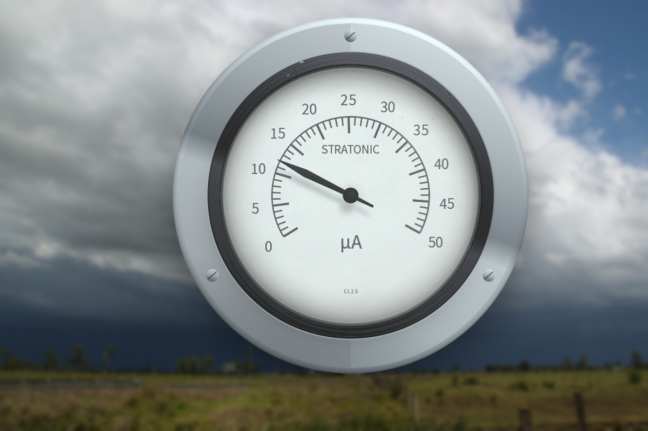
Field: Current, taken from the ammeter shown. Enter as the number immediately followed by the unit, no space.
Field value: 12µA
